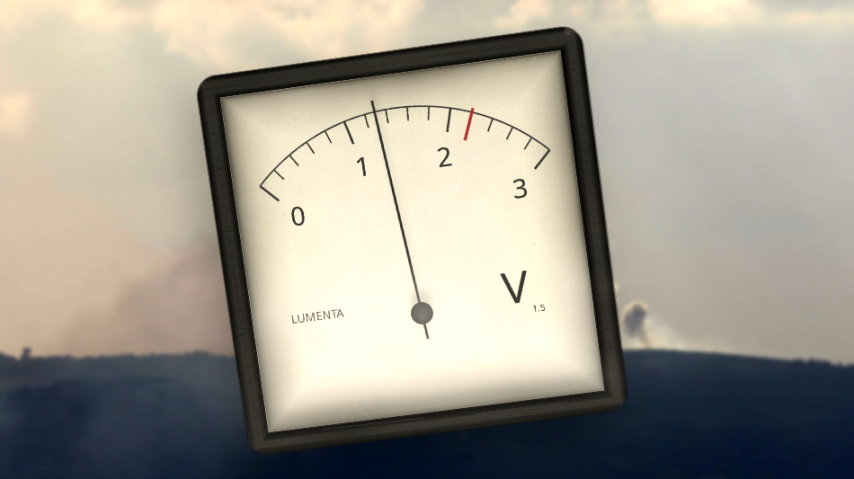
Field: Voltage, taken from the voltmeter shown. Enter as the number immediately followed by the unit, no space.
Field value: 1.3V
